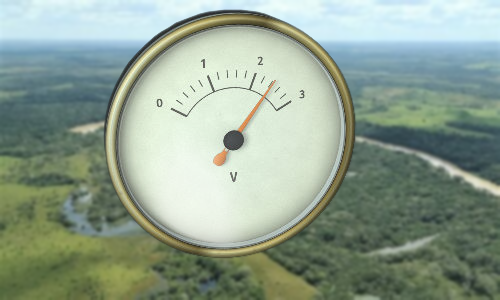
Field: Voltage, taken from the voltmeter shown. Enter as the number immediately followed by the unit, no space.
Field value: 2.4V
